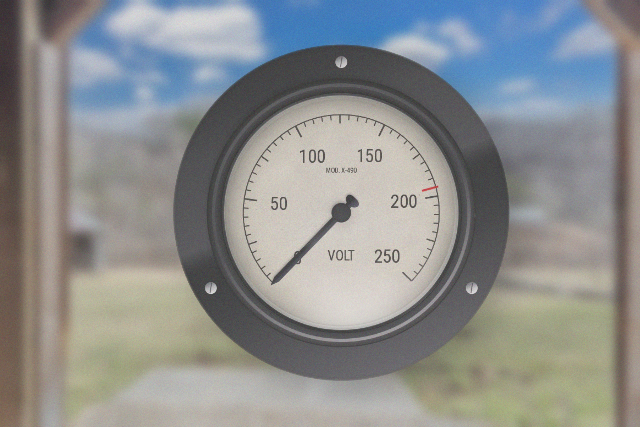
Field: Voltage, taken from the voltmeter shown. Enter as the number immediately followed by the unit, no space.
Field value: 0V
